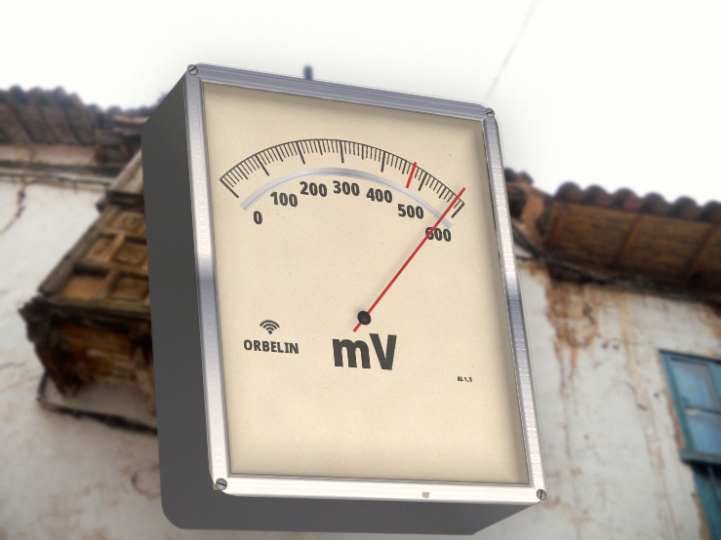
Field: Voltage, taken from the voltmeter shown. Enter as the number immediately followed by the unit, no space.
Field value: 580mV
